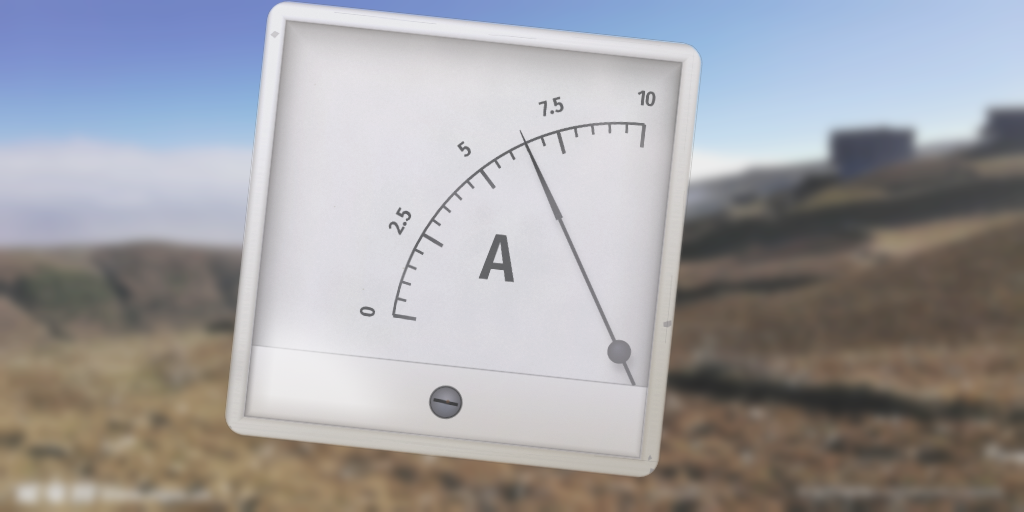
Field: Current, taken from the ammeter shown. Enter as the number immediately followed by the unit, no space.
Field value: 6.5A
